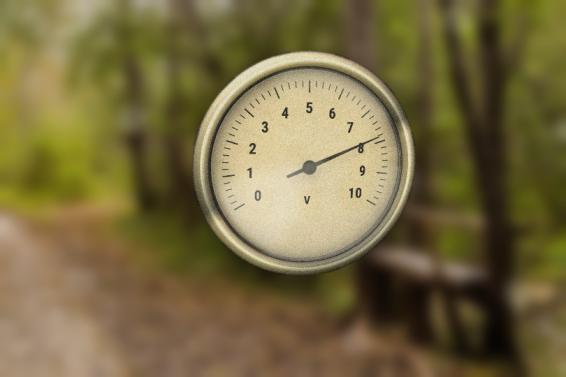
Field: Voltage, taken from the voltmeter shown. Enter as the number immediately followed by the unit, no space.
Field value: 7.8V
